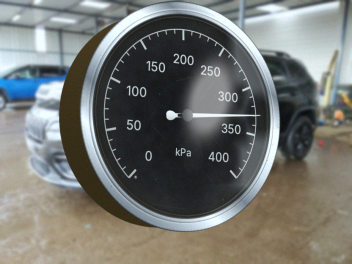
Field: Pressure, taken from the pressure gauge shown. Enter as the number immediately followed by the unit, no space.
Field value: 330kPa
